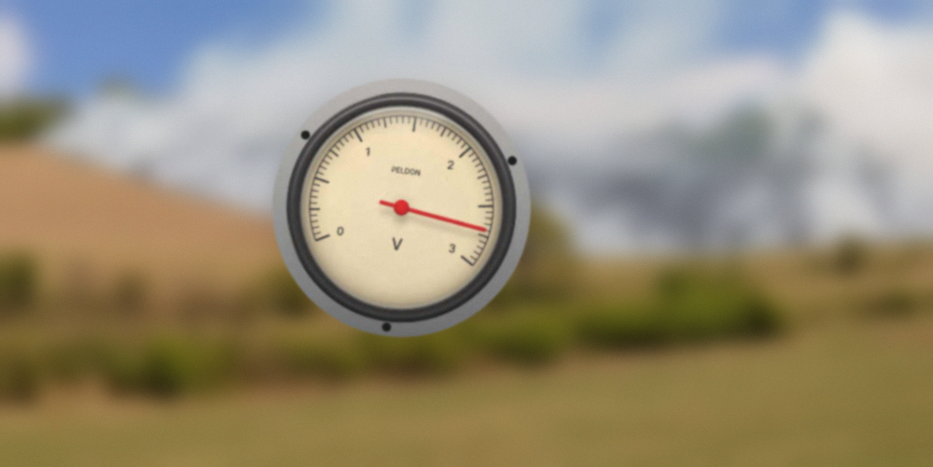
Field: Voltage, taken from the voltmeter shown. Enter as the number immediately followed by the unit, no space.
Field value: 2.7V
